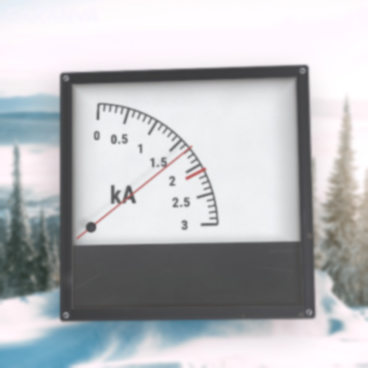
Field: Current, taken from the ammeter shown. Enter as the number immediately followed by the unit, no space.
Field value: 1.7kA
